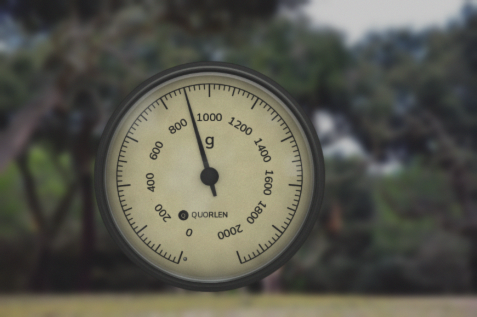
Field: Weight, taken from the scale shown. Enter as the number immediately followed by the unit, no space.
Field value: 900g
